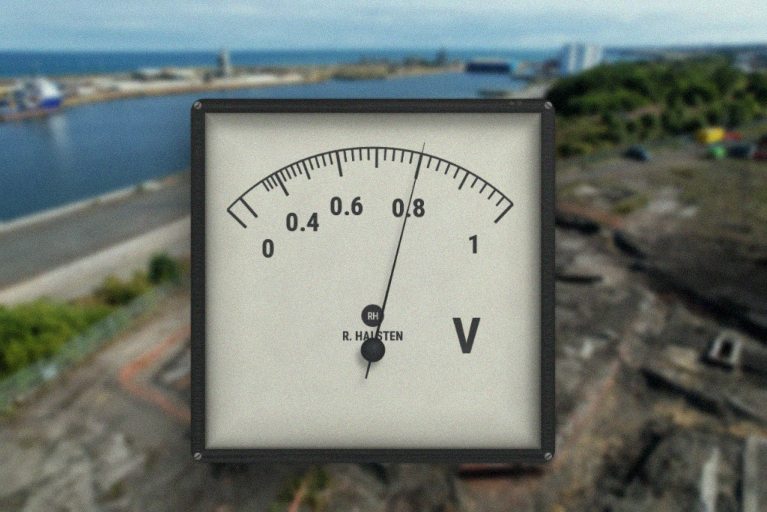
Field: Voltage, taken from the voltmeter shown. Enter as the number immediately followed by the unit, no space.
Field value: 0.8V
